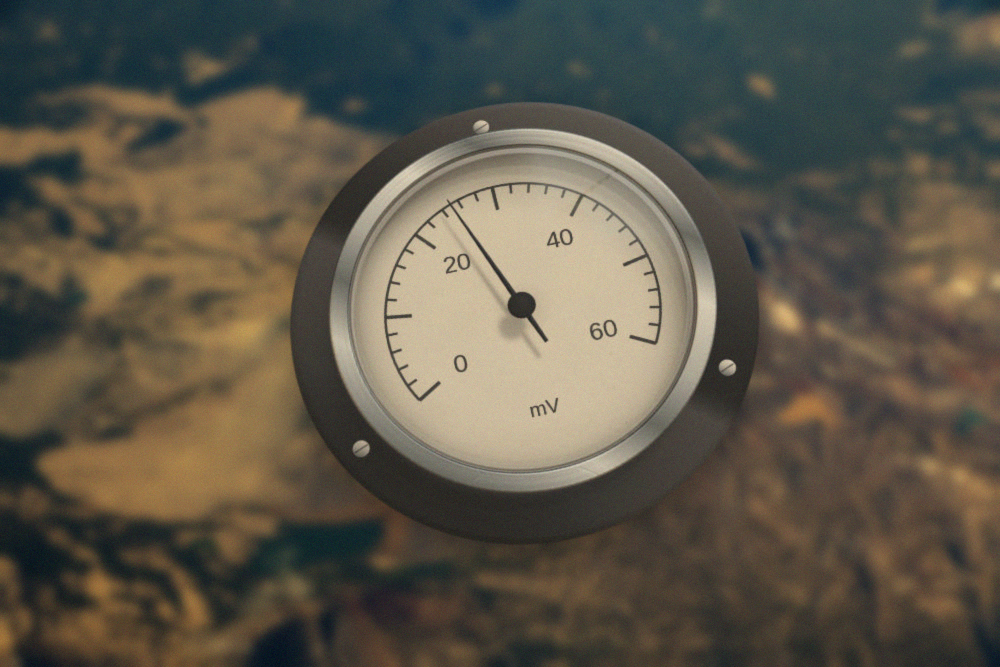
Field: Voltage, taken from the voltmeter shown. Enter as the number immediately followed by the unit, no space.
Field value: 25mV
